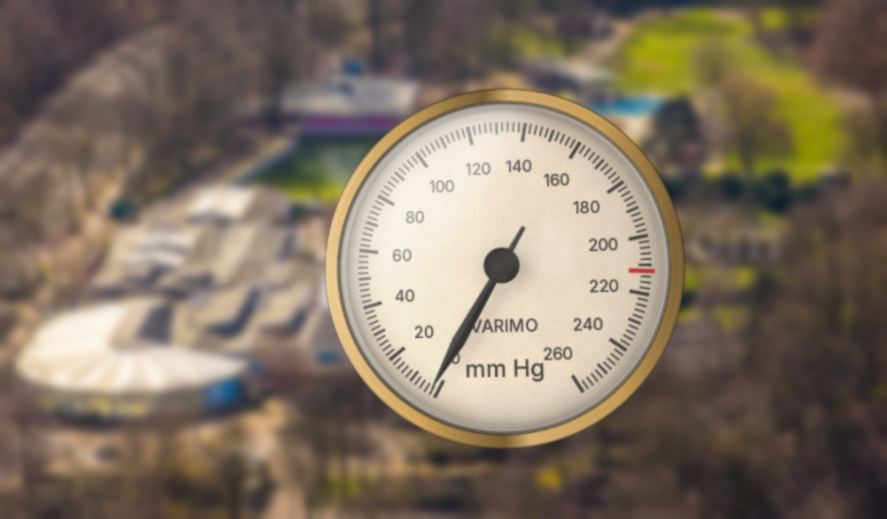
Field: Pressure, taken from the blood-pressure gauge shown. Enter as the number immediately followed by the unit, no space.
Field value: 2mmHg
